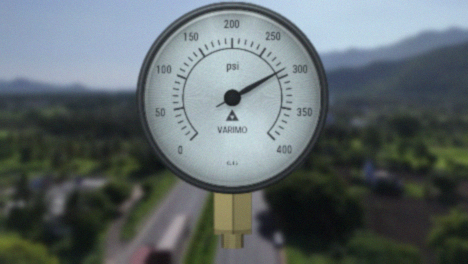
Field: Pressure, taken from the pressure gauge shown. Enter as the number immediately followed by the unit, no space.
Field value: 290psi
